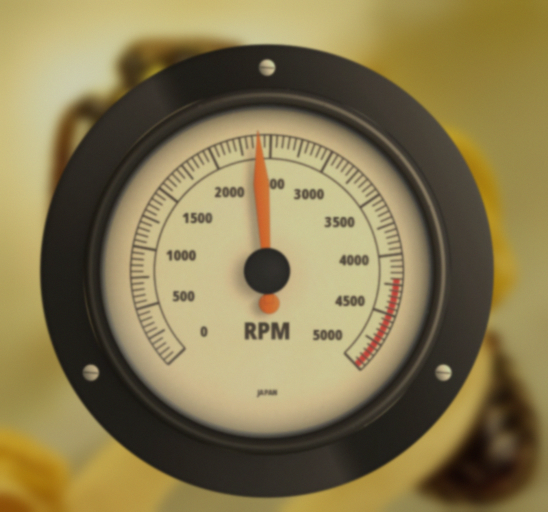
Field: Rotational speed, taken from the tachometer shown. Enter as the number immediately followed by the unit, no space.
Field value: 2400rpm
